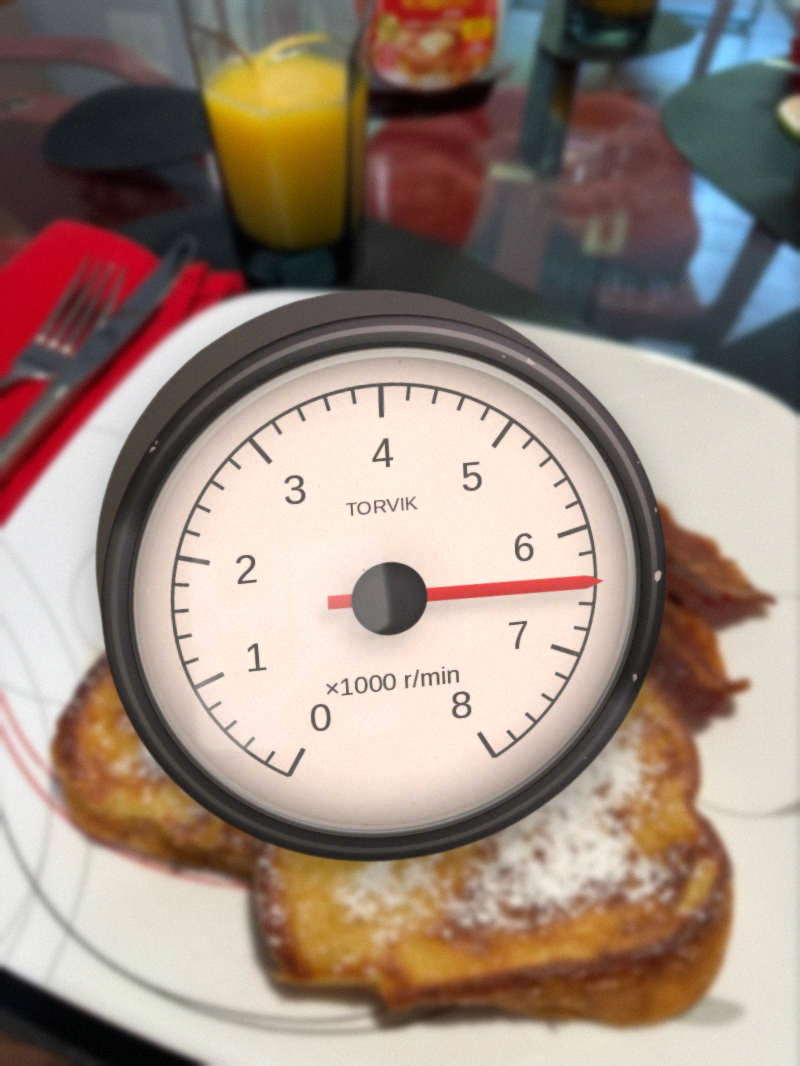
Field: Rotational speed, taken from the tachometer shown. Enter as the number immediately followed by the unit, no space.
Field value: 6400rpm
